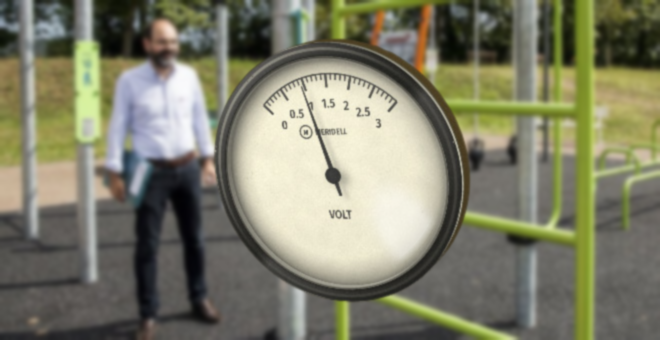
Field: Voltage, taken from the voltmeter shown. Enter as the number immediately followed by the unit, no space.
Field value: 1V
